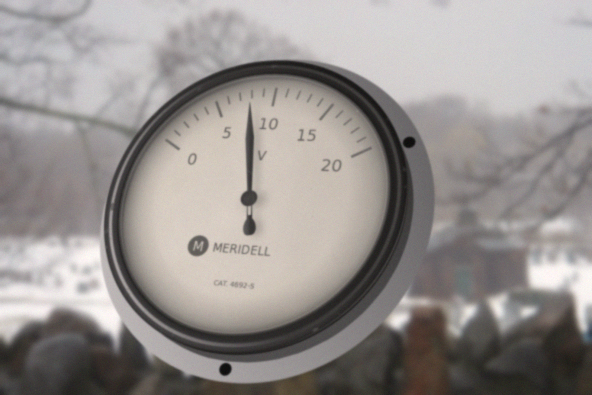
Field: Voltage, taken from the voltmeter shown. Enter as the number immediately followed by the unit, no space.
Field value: 8V
